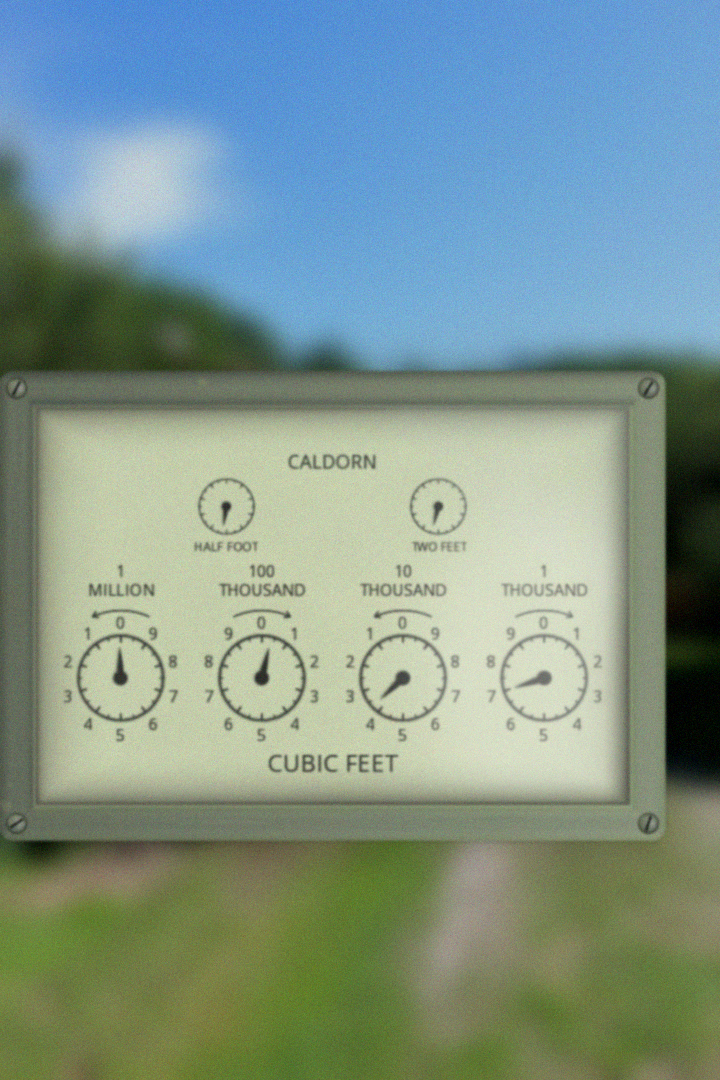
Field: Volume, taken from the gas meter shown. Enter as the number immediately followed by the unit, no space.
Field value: 3700ft³
